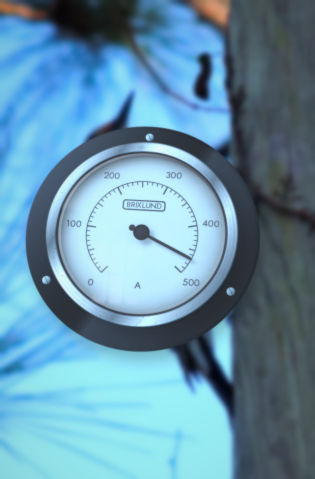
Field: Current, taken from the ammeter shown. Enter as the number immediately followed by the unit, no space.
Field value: 470A
